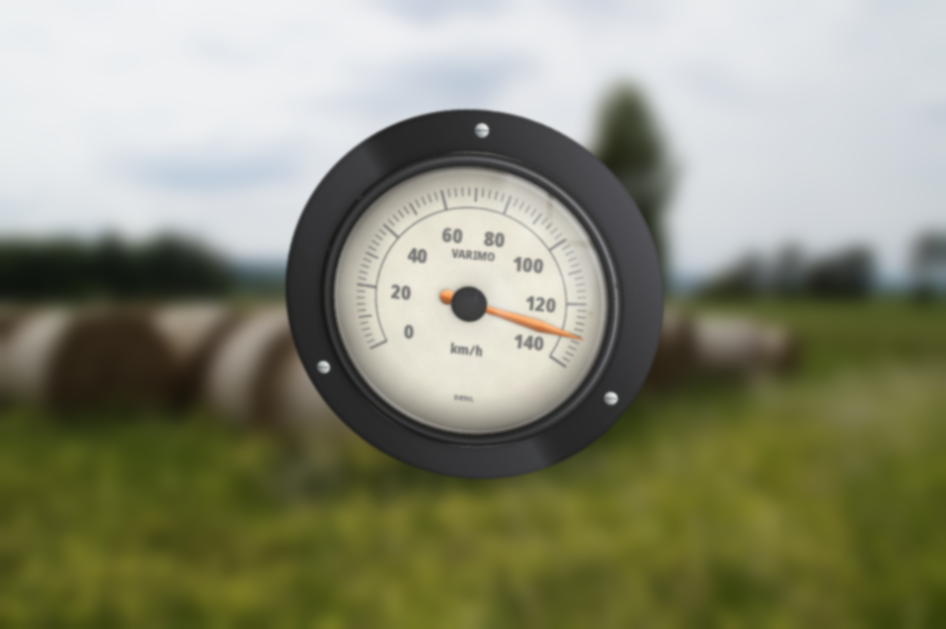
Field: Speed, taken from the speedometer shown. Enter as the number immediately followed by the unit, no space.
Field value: 130km/h
